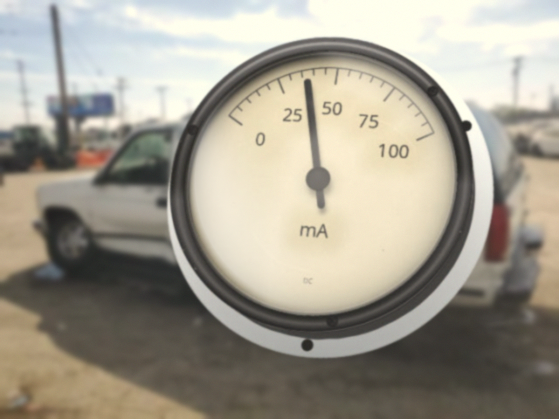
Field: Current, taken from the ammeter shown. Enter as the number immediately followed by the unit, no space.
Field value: 37.5mA
